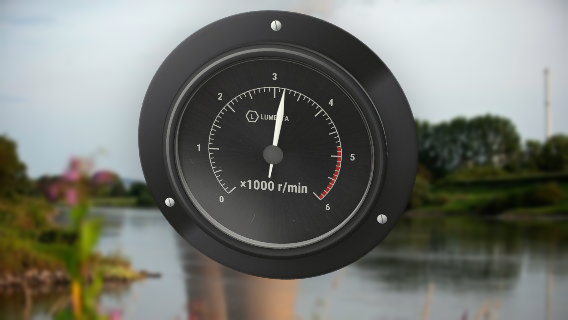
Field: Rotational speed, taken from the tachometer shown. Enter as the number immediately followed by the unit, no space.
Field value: 3200rpm
